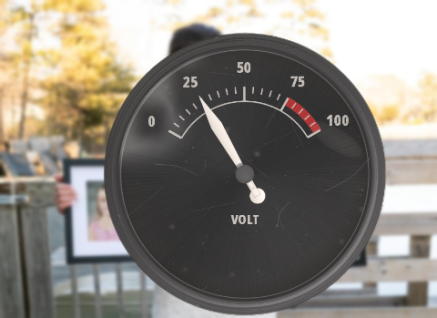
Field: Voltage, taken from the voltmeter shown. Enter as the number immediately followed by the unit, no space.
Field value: 25V
